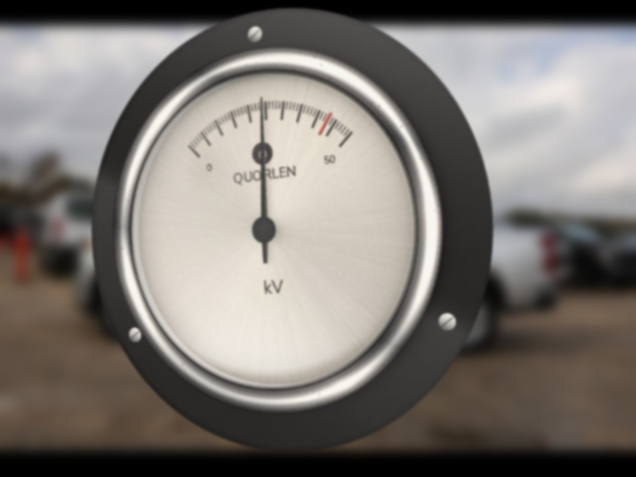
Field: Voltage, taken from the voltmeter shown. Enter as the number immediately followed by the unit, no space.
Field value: 25kV
